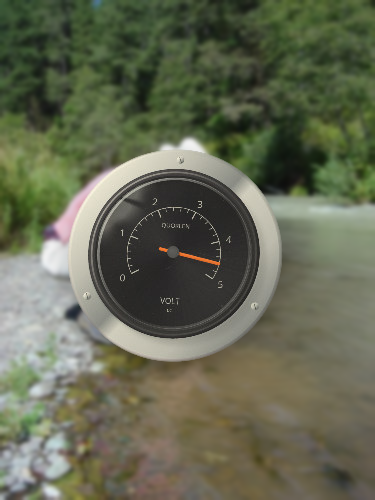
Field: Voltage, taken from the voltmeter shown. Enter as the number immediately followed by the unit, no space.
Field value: 4.6V
